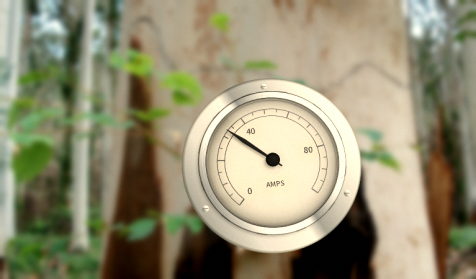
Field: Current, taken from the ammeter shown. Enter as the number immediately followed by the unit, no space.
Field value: 32.5A
